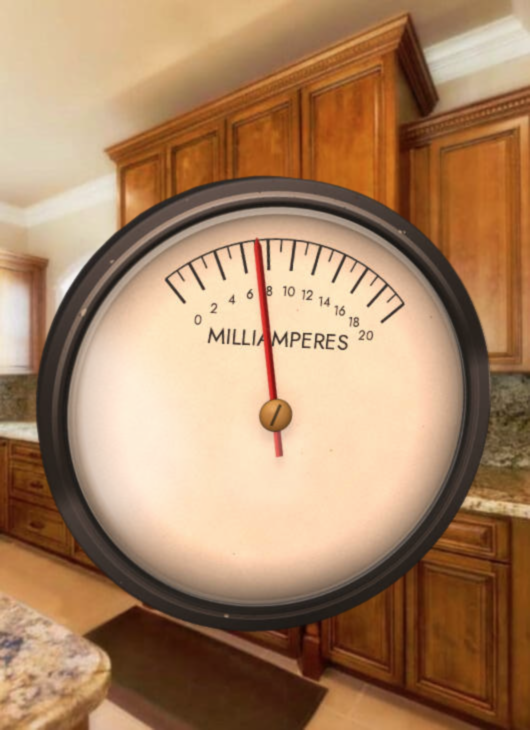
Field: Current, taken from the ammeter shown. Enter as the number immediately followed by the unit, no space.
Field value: 7mA
